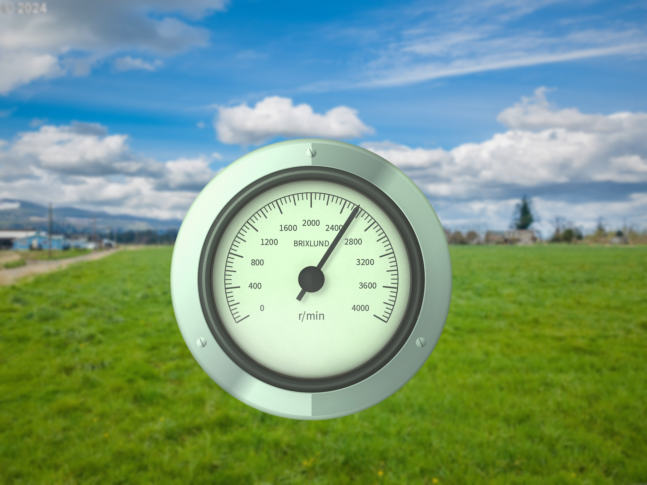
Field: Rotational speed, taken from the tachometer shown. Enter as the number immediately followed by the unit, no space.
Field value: 2550rpm
